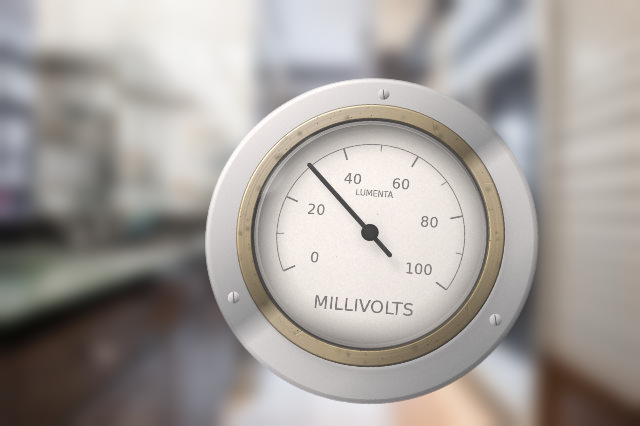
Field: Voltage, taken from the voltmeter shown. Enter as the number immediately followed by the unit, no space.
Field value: 30mV
